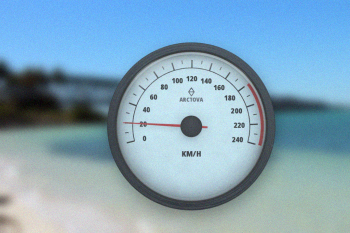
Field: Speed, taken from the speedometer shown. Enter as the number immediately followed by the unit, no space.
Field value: 20km/h
